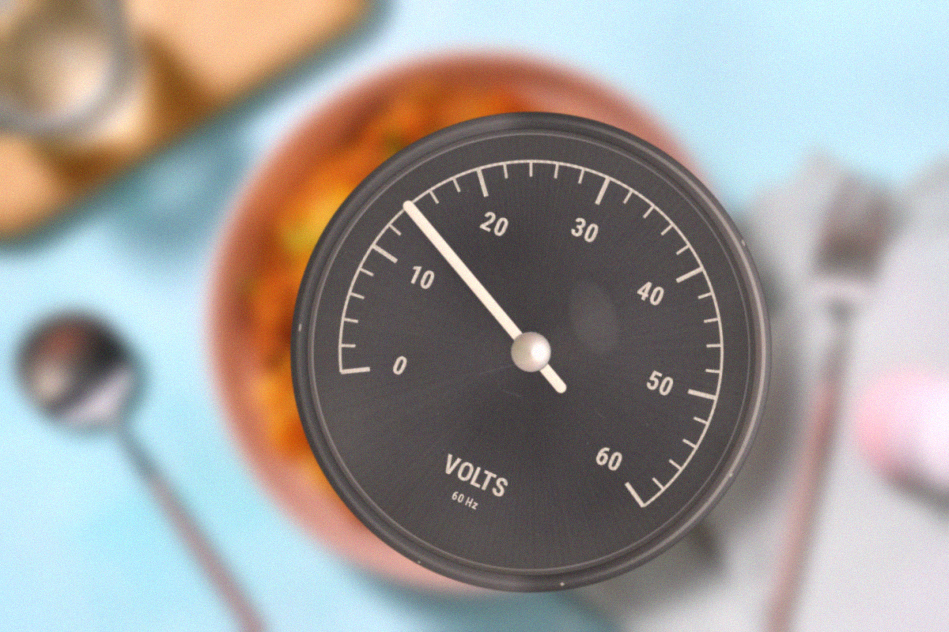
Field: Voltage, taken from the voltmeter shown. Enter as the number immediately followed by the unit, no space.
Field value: 14V
